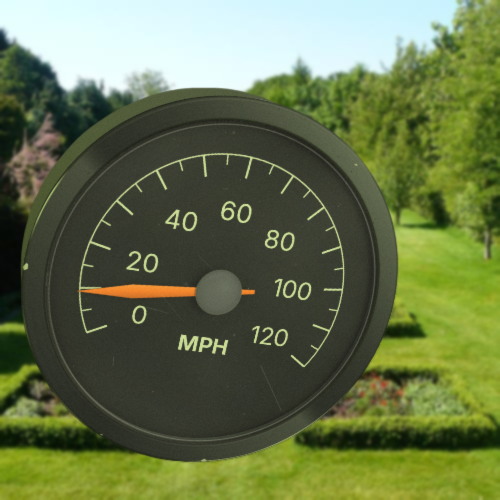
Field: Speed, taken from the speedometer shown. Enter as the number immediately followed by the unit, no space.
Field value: 10mph
